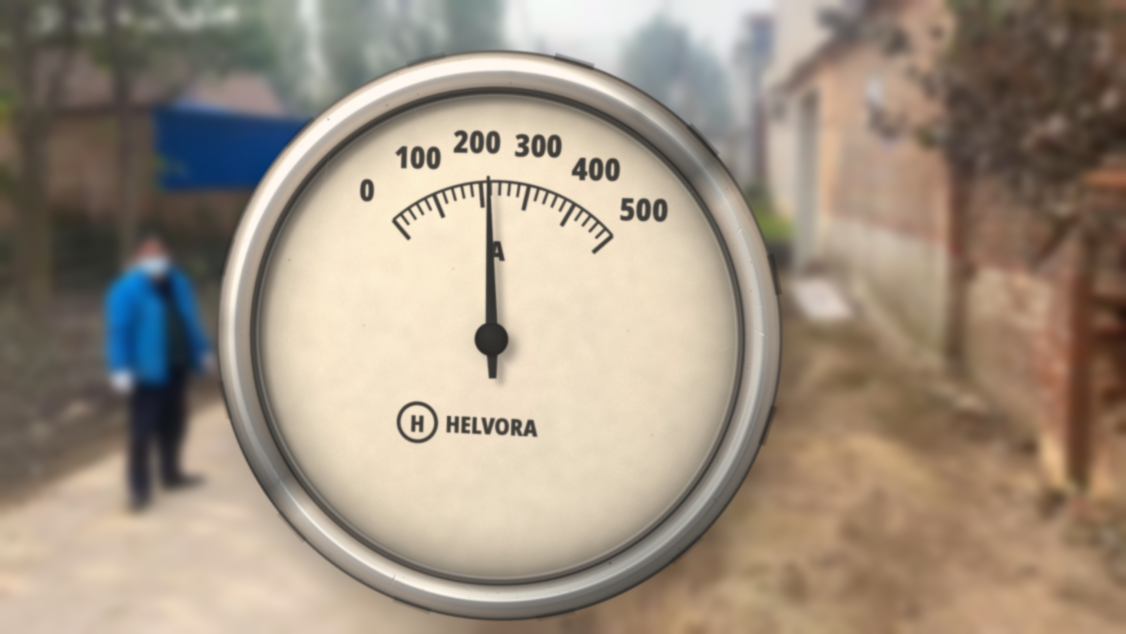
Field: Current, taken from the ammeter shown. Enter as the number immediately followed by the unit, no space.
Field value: 220A
